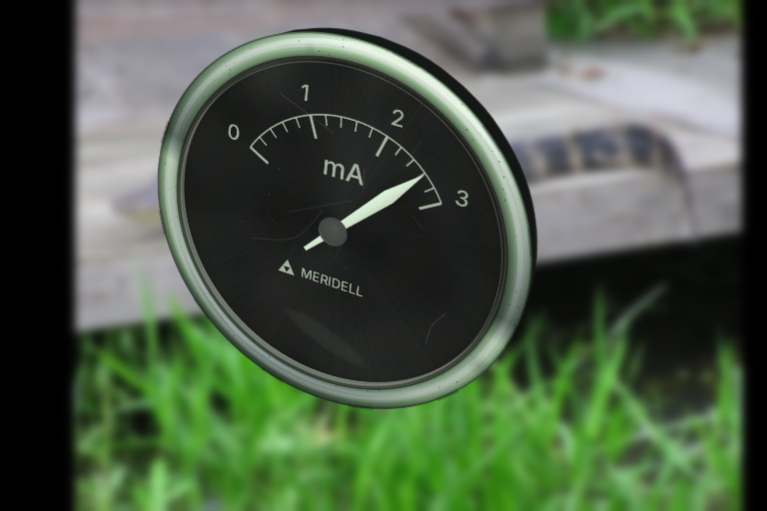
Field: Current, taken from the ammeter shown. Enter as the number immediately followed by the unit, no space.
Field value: 2.6mA
